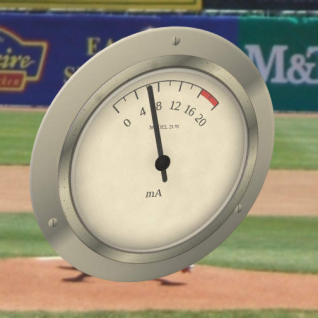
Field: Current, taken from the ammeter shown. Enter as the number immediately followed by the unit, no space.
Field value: 6mA
